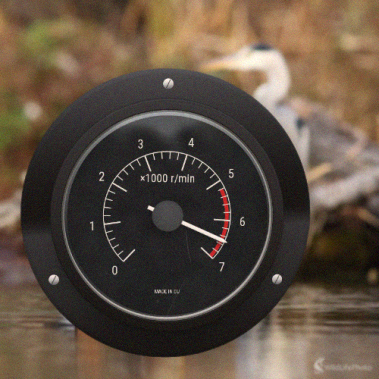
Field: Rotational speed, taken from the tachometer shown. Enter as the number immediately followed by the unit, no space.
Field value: 6500rpm
